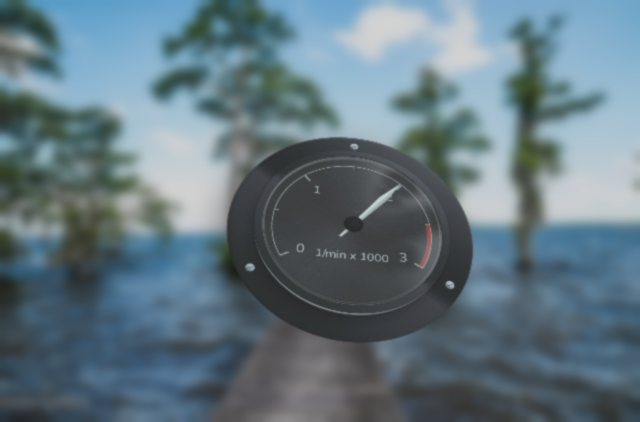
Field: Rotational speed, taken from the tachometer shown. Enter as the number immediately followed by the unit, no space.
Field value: 2000rpm
